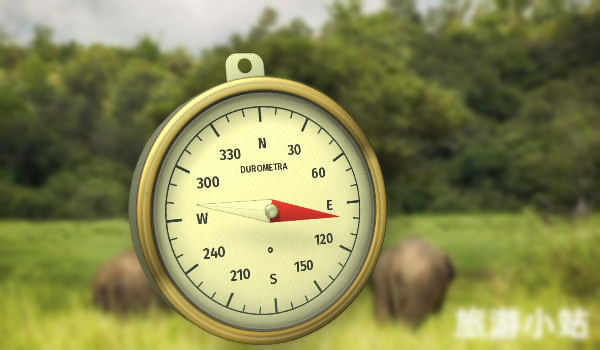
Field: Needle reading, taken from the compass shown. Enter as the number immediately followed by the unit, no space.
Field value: 100°
